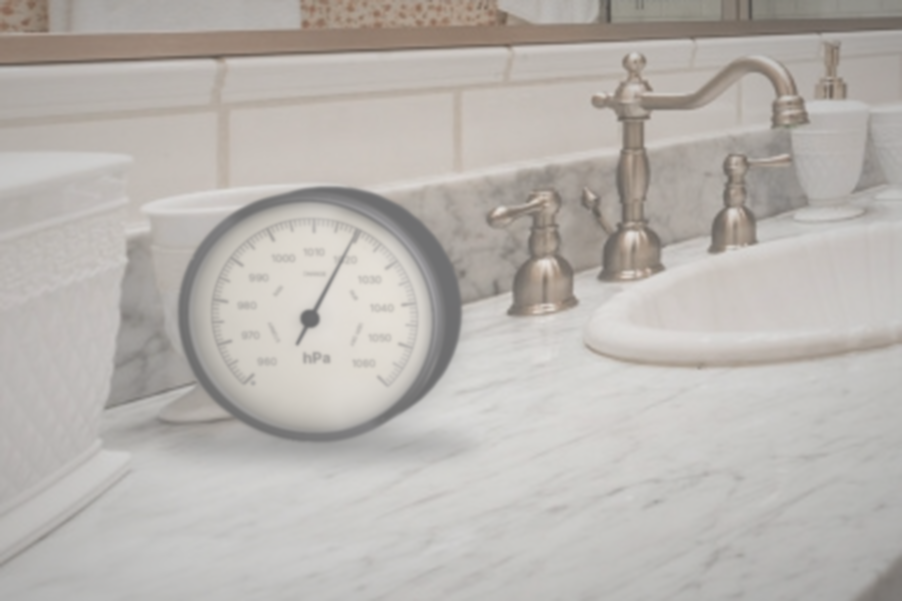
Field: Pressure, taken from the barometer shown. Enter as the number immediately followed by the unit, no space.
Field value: 1020hPa
